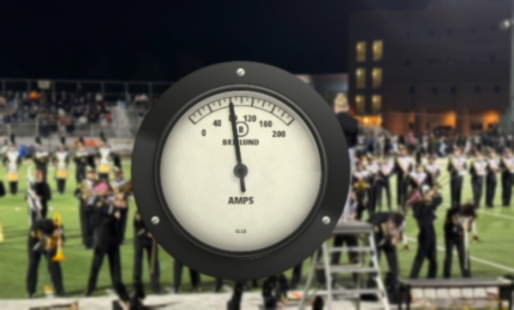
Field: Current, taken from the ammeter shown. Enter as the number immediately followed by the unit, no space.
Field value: 80A
